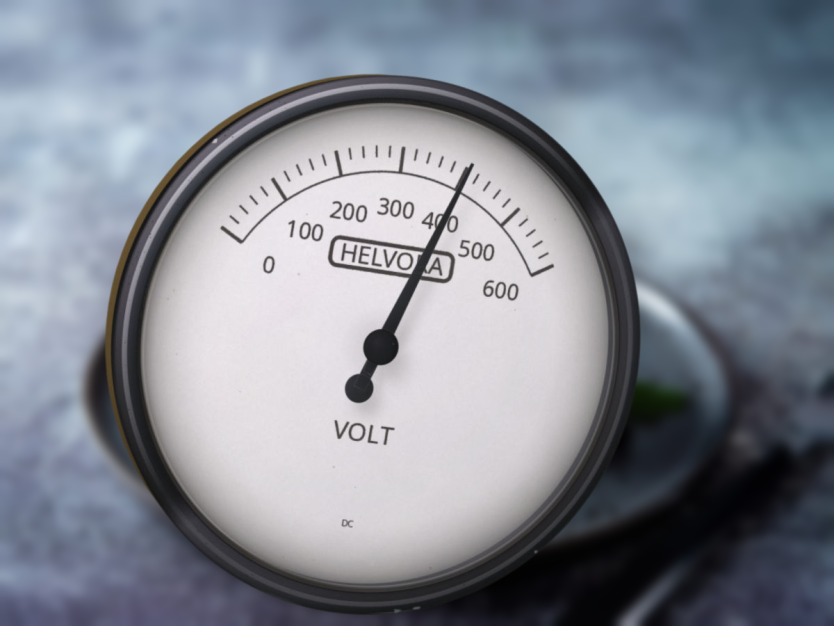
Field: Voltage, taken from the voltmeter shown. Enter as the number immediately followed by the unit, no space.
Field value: 400V
